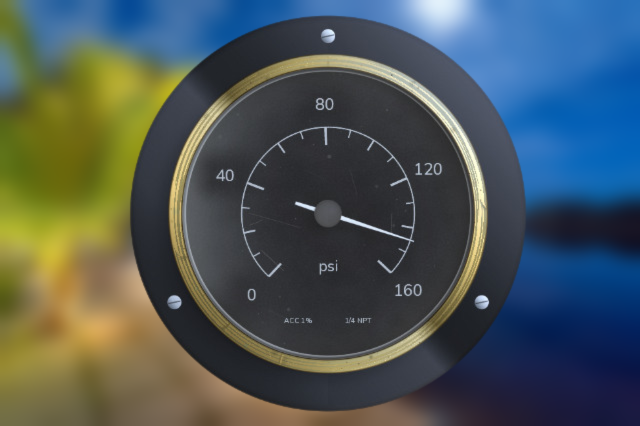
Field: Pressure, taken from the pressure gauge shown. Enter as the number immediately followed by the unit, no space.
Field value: 145psi
